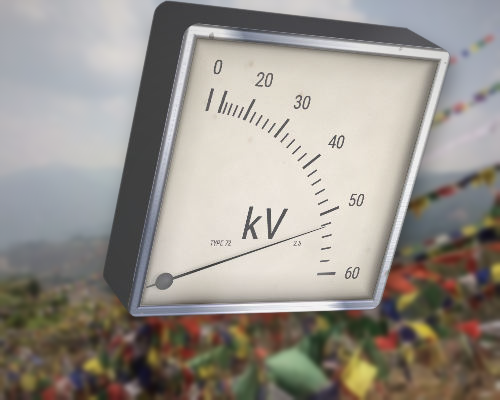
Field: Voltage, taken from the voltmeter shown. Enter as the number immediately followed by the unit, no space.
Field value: 52kV
